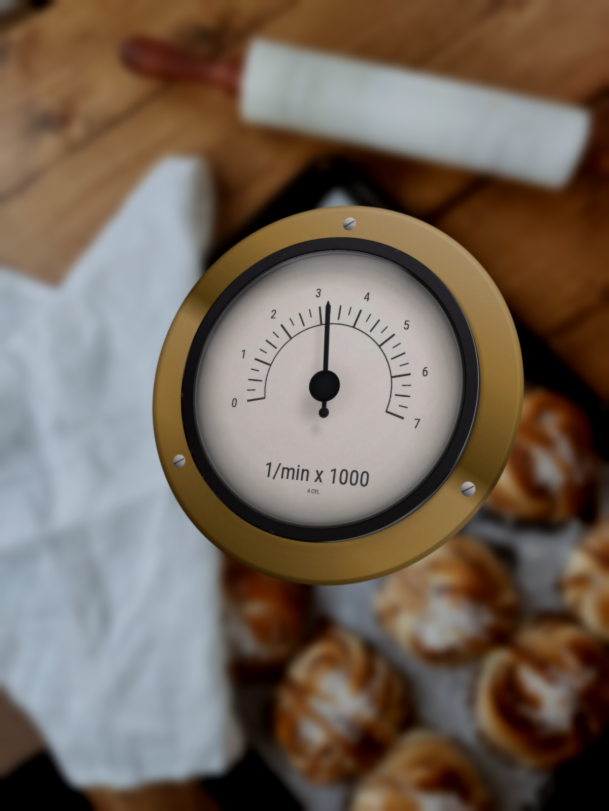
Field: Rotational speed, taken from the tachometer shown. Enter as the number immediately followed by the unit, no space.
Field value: 3250rpm
